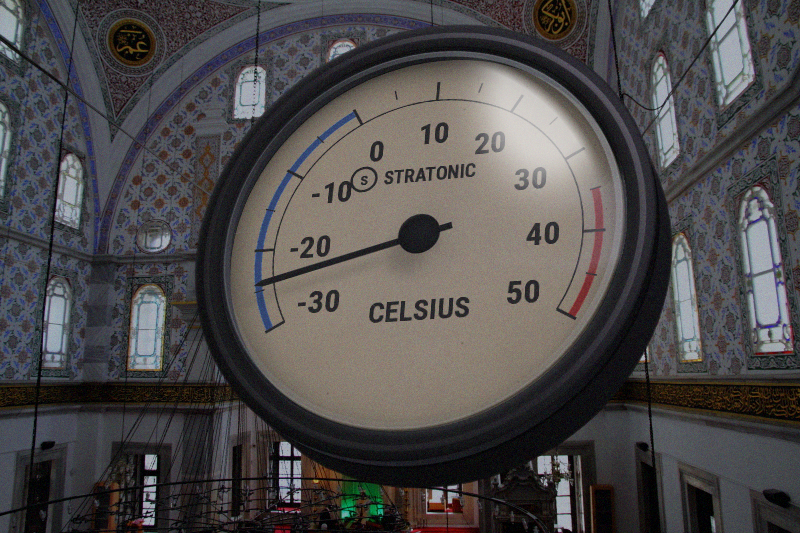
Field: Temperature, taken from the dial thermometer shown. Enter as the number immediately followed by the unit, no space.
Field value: -25°C
